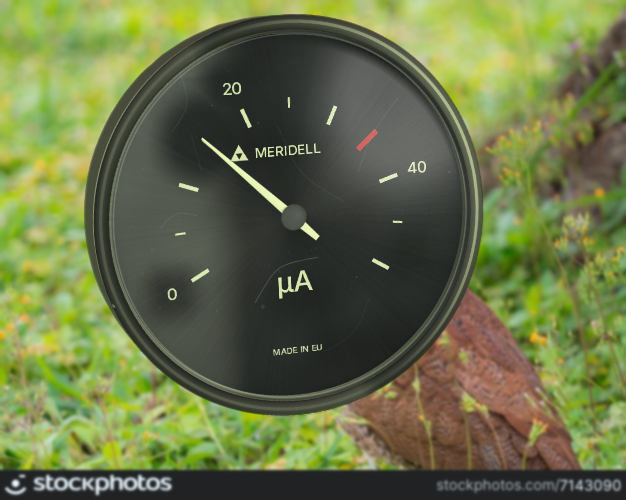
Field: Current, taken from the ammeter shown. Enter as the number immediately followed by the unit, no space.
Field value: 15µA
